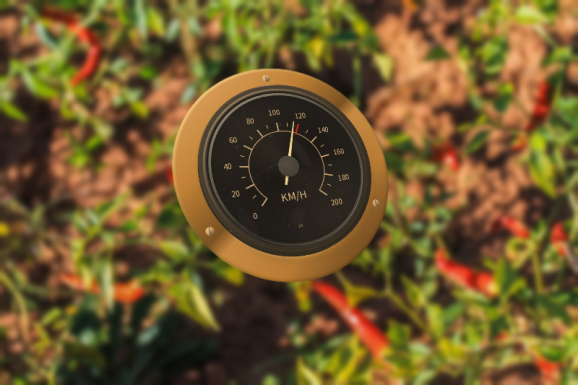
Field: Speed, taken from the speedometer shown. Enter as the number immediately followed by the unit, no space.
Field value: 115km/h
